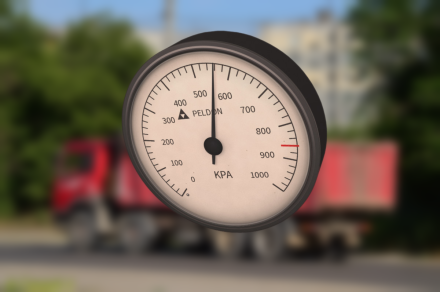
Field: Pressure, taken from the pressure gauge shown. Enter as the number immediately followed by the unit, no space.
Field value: 560kPa
